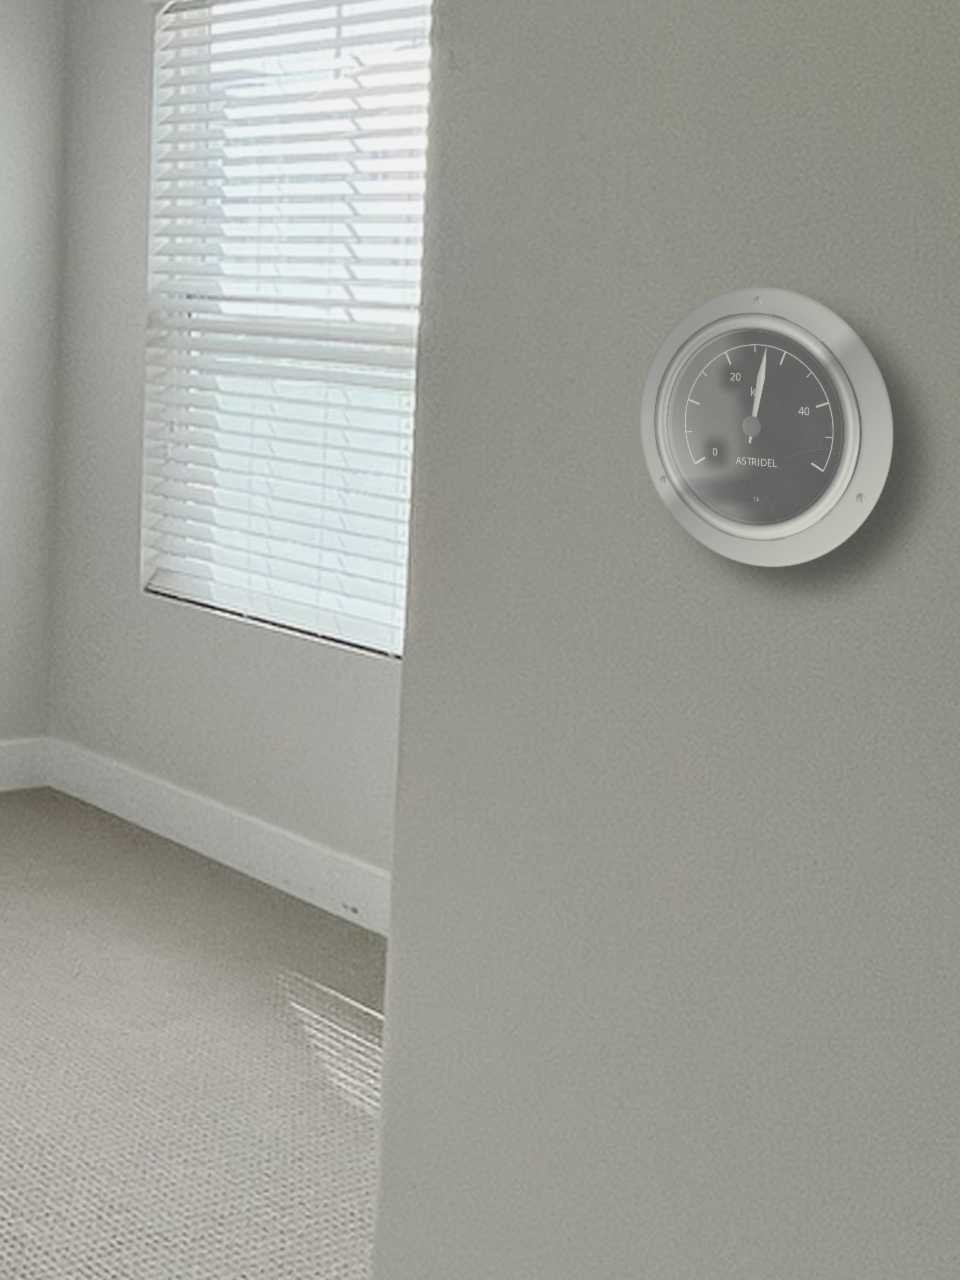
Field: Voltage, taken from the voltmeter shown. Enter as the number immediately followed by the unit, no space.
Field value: 27.5kV
